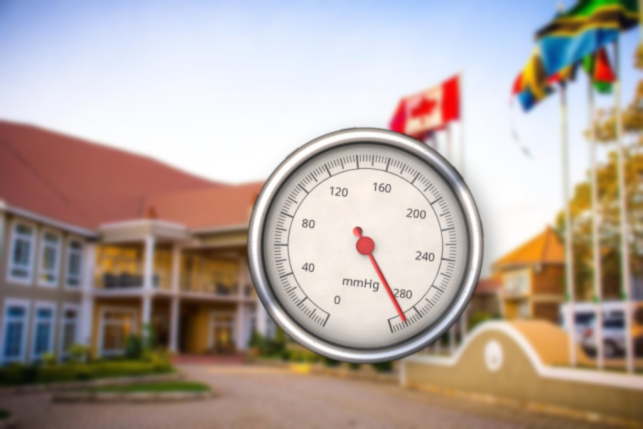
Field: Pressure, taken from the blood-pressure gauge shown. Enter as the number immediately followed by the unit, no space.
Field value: 290mmHg
